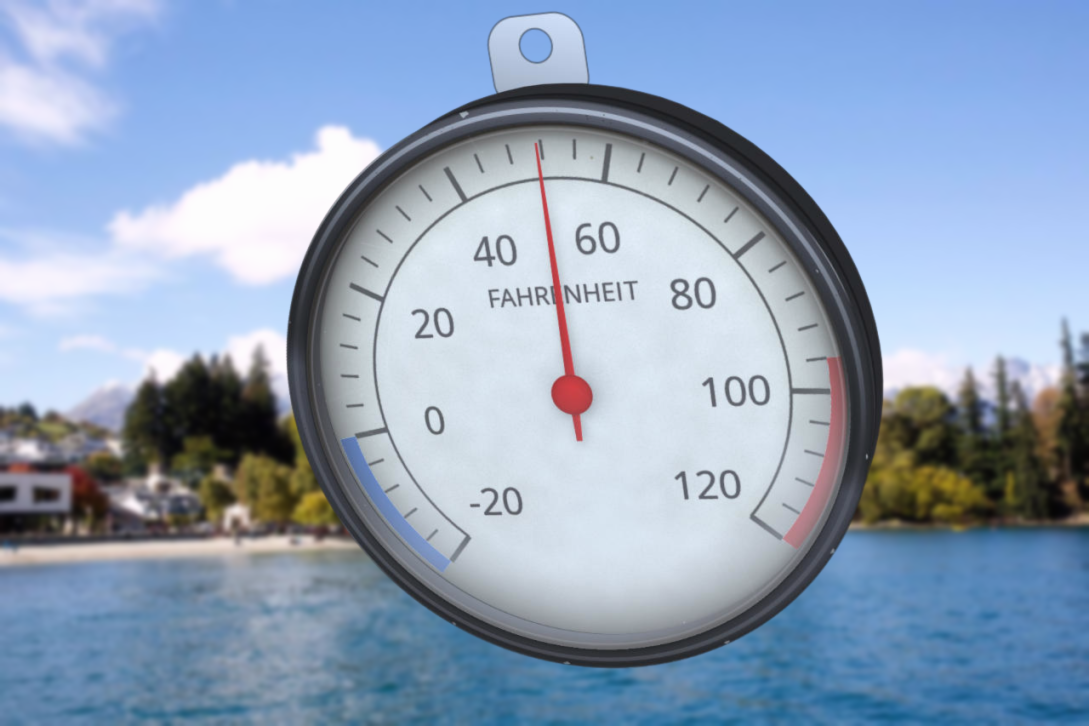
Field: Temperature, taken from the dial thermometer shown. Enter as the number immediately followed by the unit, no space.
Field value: 52°F
